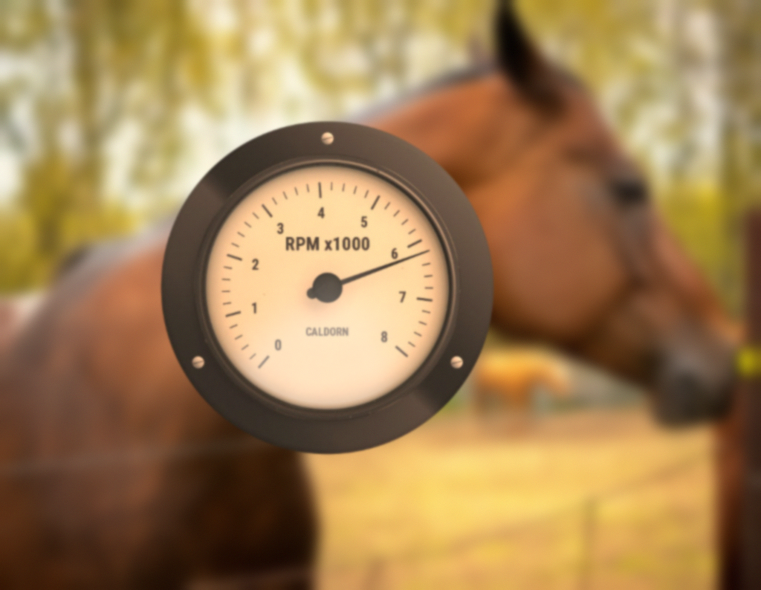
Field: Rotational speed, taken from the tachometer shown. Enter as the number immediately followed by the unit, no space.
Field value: 6200rpm
